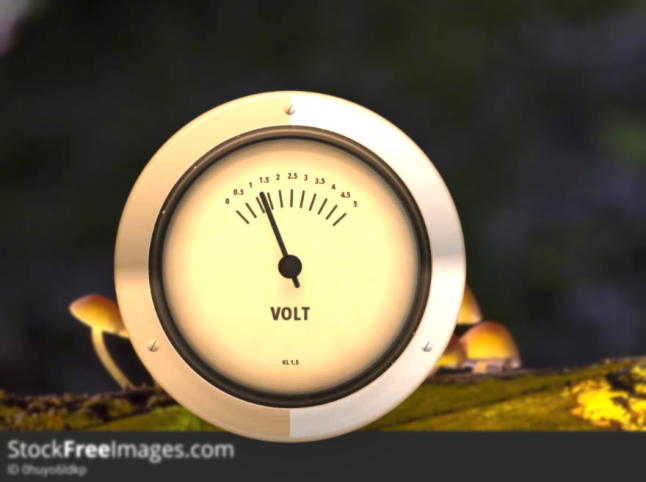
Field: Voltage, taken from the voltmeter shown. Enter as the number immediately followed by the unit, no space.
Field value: 1.25V
